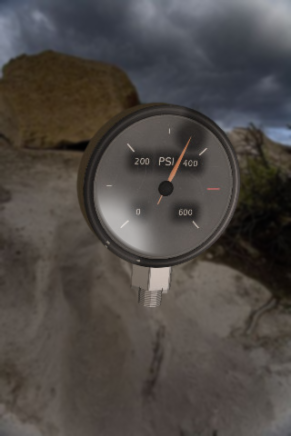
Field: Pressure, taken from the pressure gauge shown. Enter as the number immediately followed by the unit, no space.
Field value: 350psi
